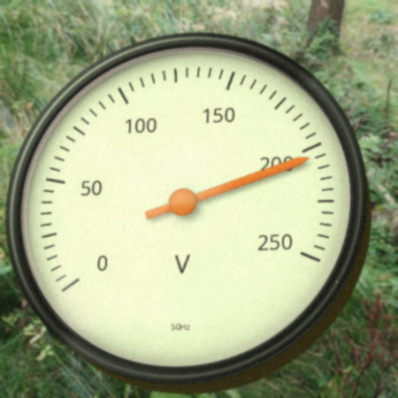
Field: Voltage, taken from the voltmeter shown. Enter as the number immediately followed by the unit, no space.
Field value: 205V
